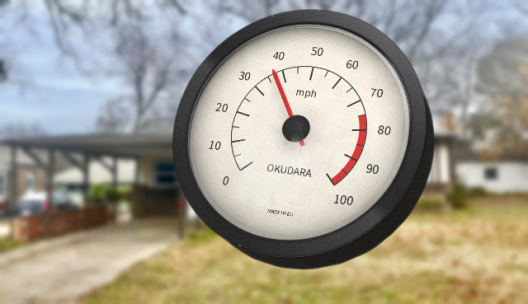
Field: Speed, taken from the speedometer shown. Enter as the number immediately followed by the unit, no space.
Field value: 37.5mph
